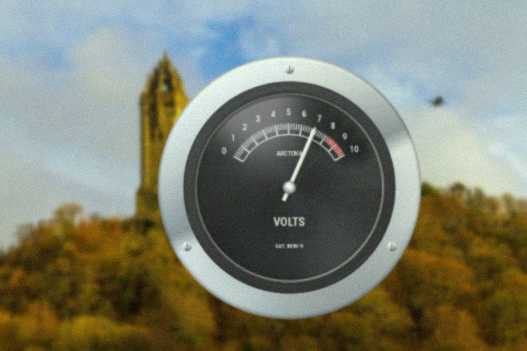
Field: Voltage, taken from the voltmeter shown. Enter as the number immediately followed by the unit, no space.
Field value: 7V
